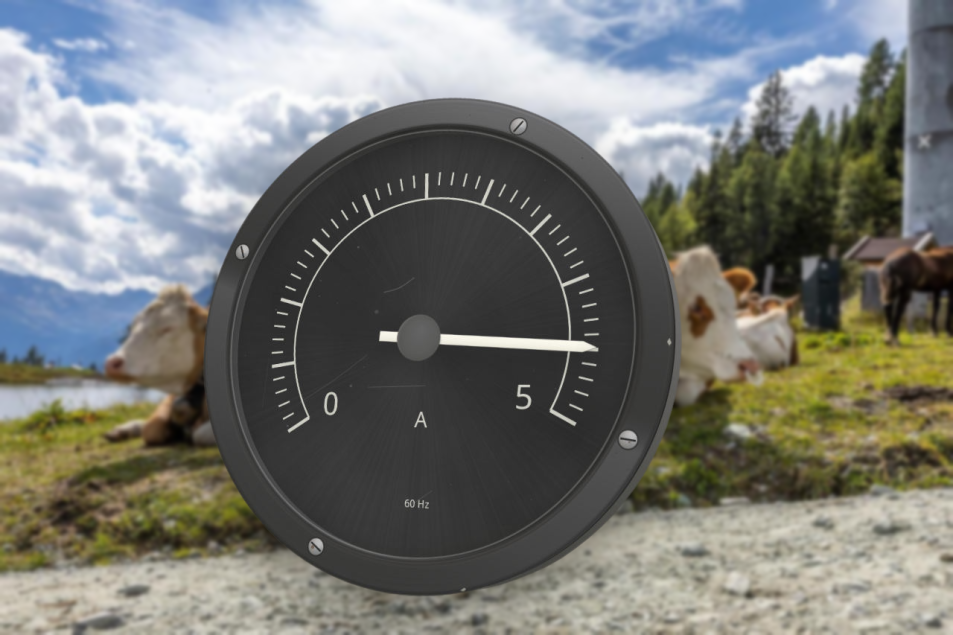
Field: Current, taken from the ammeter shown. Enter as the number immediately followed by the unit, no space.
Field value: 4.5A
